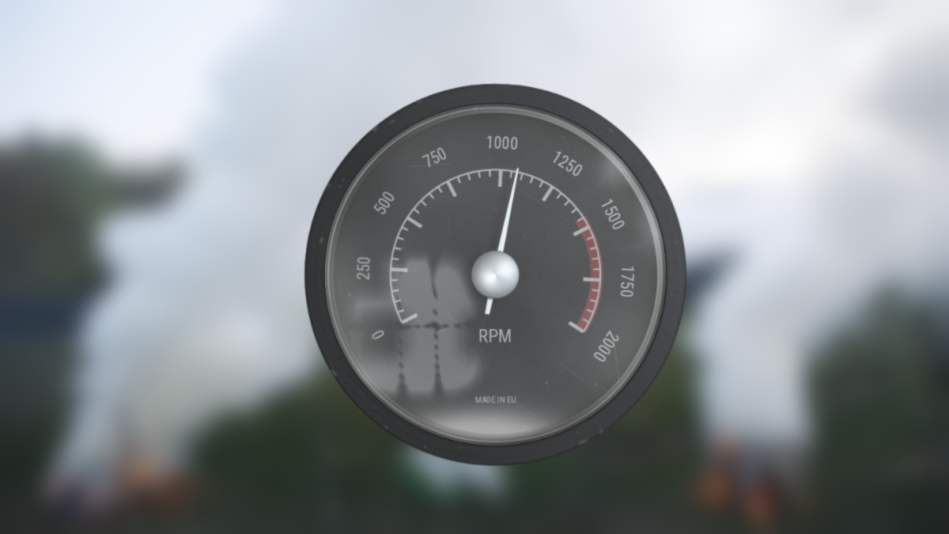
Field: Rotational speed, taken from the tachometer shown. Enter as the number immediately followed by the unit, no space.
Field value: 1075rpm
